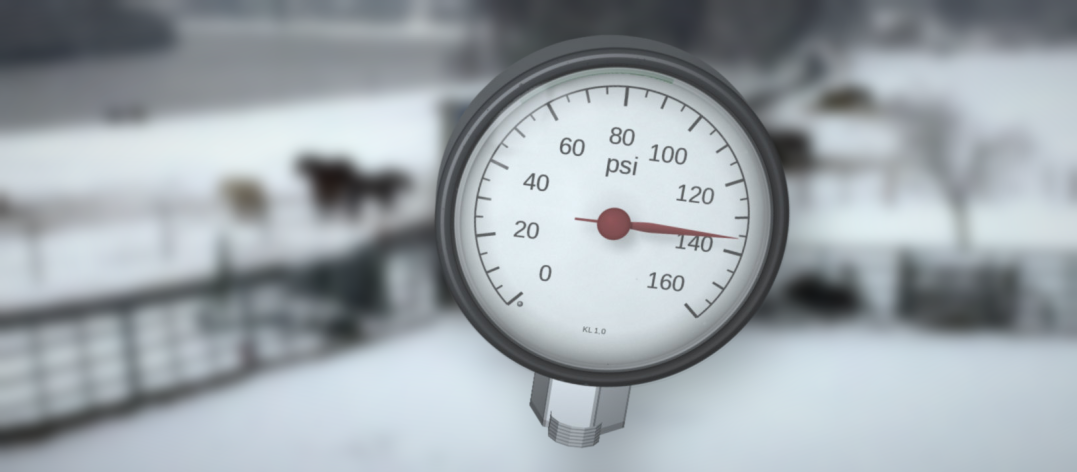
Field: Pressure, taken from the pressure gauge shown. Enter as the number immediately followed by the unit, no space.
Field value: 135psi
